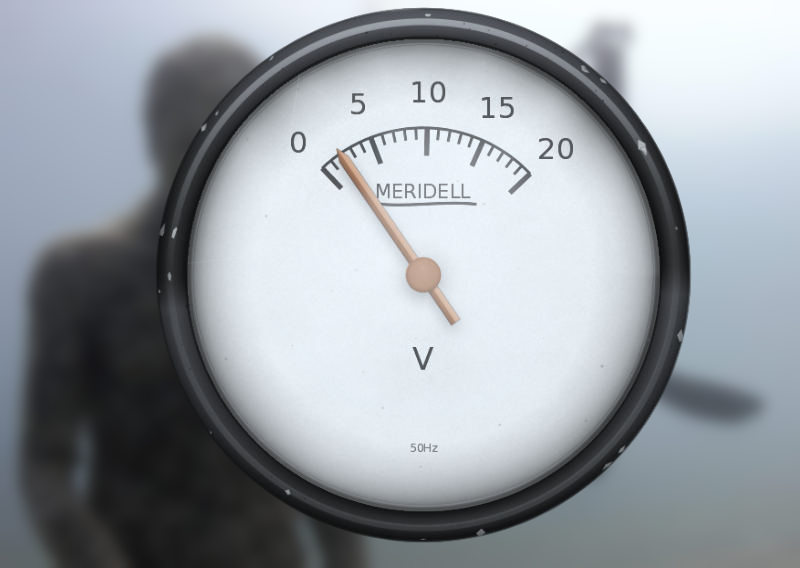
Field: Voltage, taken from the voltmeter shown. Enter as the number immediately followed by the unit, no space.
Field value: 2V
